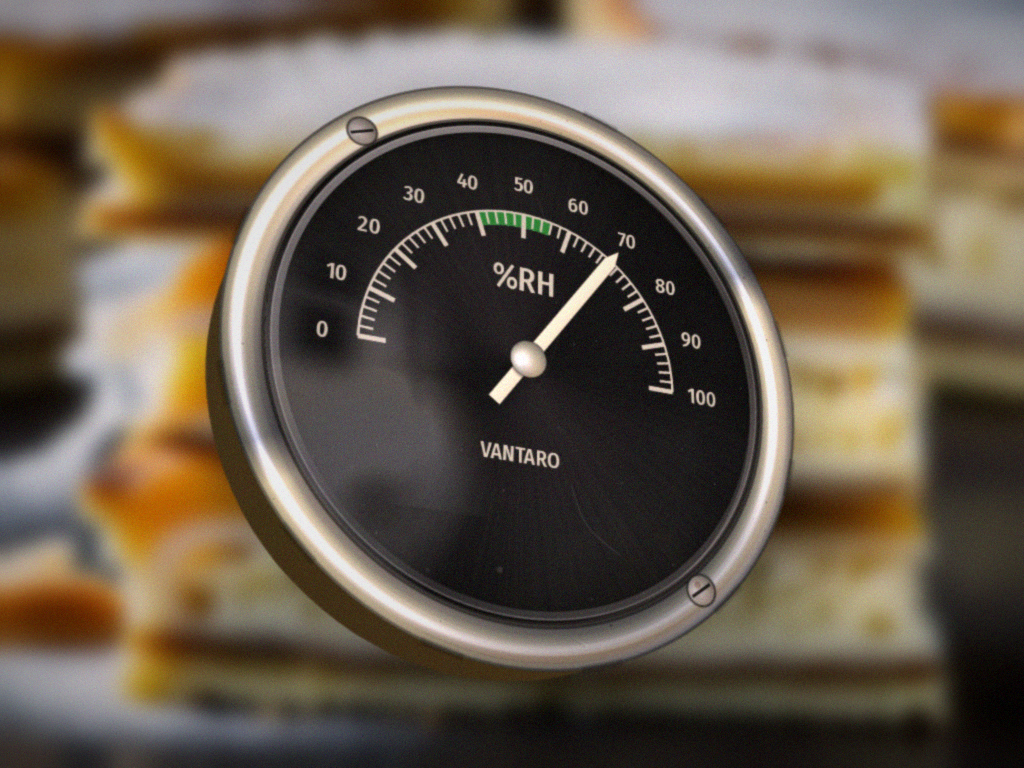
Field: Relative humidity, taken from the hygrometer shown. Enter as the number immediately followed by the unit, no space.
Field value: 70%
